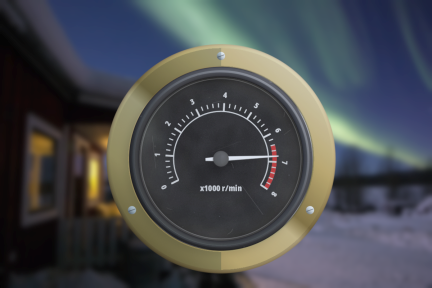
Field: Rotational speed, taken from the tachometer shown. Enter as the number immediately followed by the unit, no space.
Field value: 6800rpm
